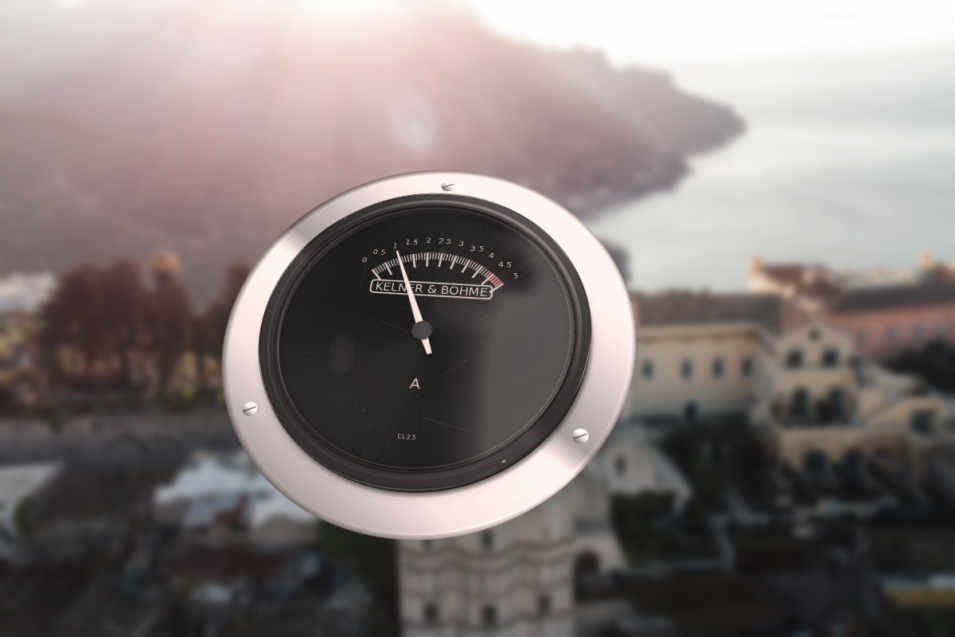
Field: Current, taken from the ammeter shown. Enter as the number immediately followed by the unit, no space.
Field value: 1A
